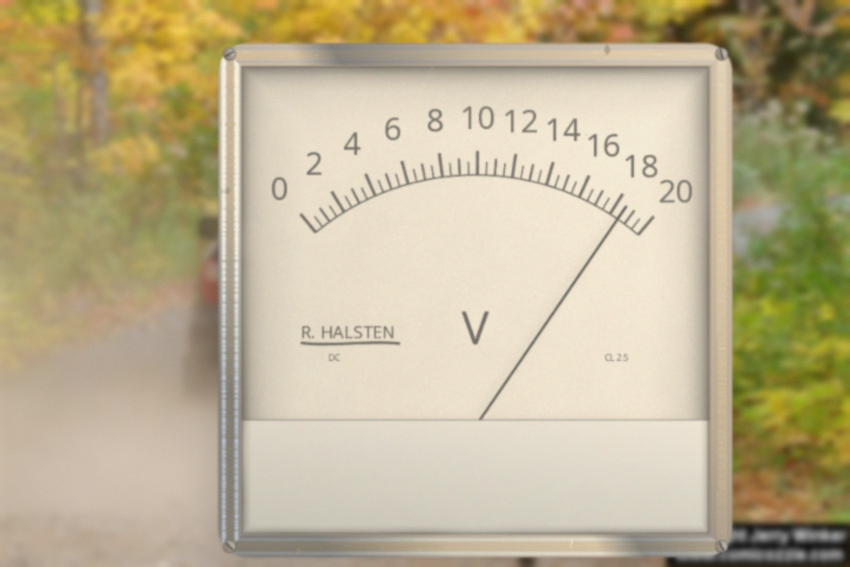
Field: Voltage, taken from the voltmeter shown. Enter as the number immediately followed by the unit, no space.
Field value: 18.5V
